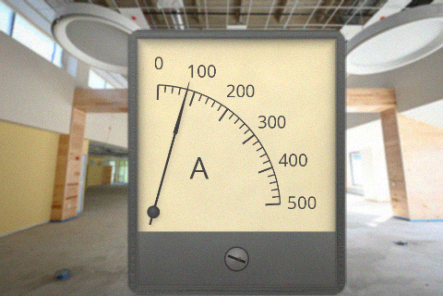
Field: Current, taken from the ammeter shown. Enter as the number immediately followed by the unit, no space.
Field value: 80A
